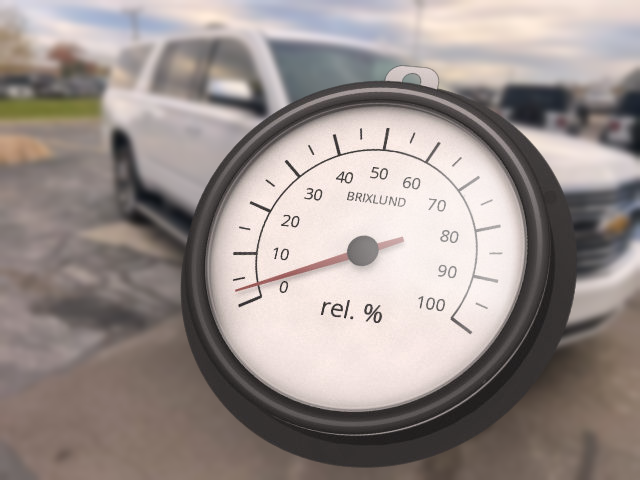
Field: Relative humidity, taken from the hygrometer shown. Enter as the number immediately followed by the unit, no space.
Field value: 2.5%
